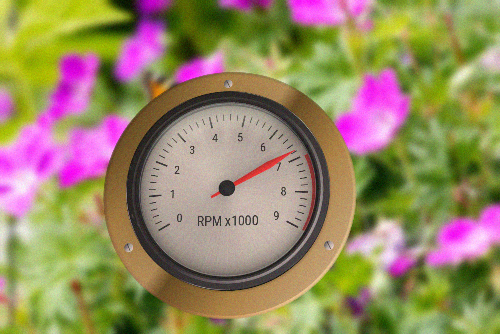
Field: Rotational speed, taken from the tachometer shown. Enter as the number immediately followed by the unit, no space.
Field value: 6800rpm
